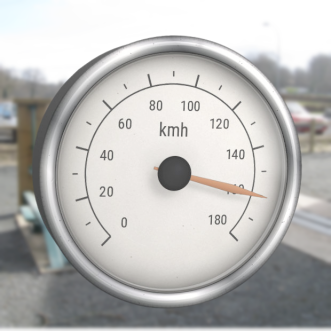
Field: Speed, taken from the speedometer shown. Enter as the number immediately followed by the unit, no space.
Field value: 160km/h
